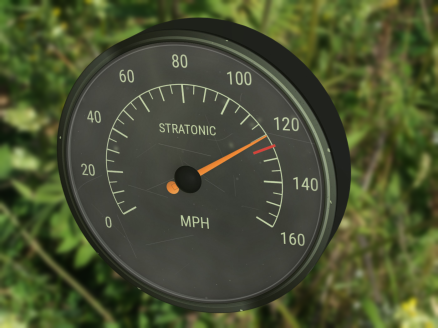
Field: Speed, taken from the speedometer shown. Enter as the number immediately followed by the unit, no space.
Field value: 120mph
